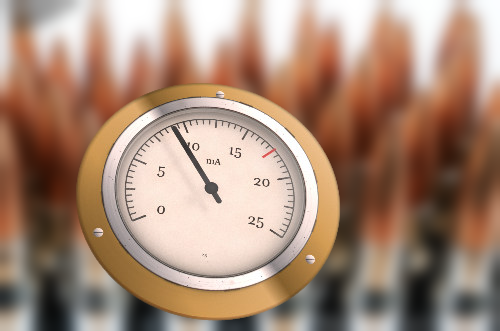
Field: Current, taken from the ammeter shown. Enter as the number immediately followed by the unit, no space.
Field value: 9mA
